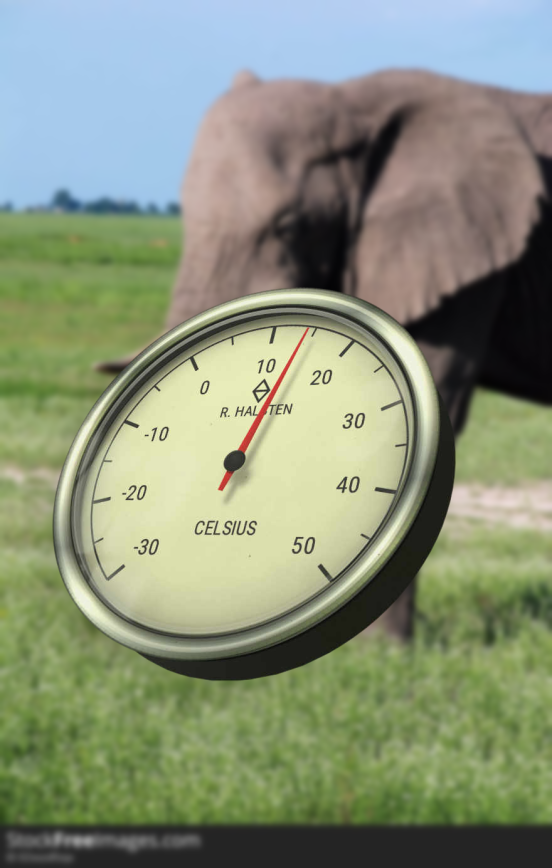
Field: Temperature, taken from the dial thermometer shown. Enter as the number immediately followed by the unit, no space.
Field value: 15°C
